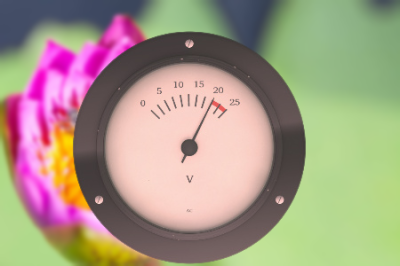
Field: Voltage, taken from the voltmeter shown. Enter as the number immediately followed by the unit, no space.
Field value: 20V
